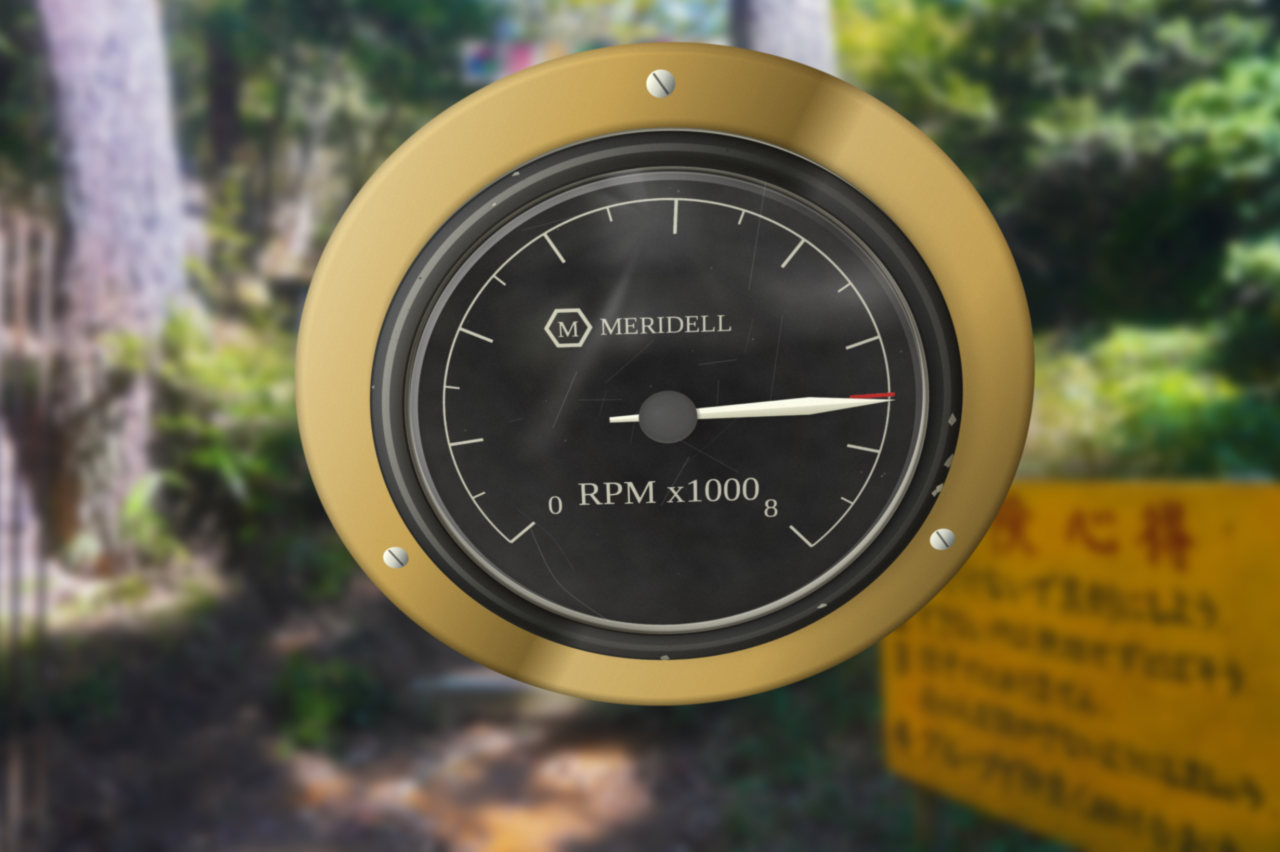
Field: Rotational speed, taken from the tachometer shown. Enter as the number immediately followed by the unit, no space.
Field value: 6500rpm
